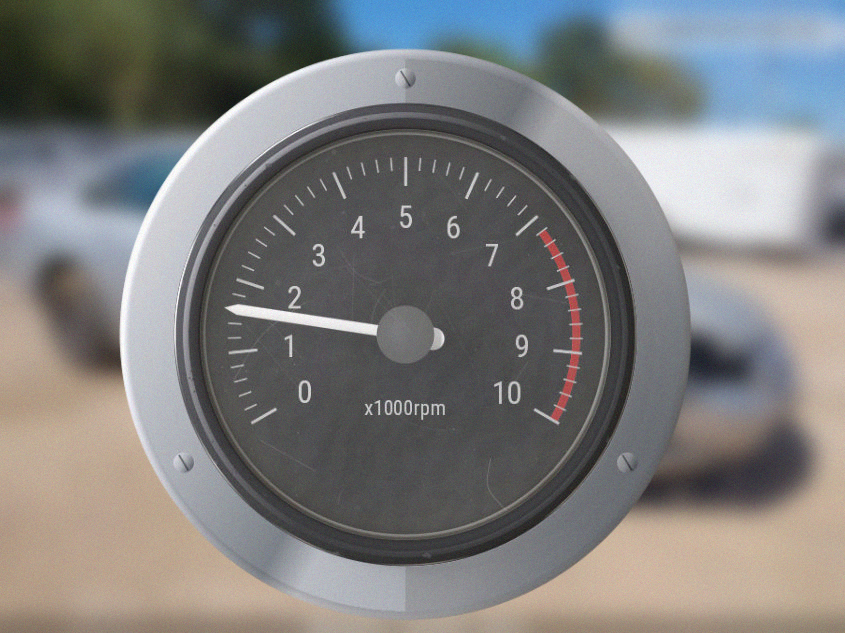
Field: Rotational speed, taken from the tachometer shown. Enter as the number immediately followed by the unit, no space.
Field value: 1600rpm
